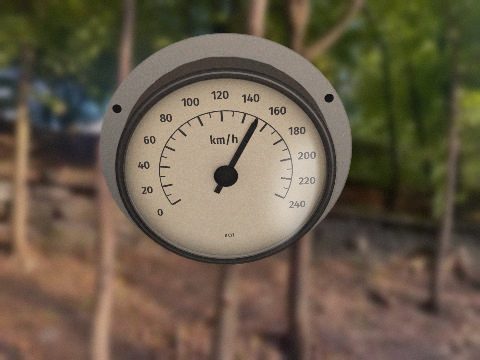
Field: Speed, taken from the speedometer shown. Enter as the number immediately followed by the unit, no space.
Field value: 150km/h
